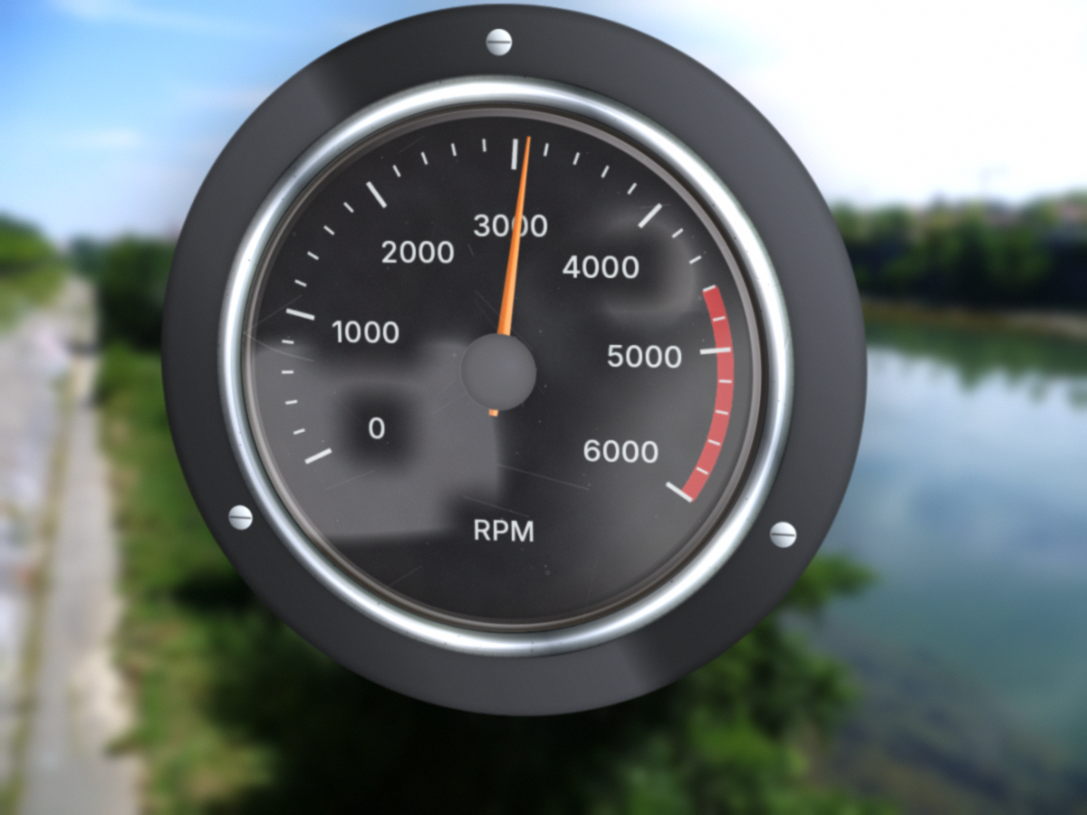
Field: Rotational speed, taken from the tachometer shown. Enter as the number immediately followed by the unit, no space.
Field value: 3100rpm
